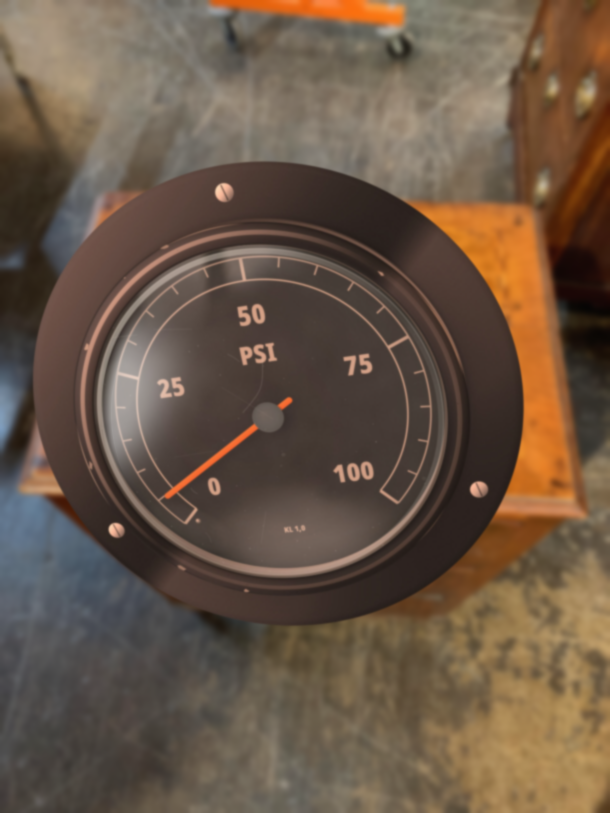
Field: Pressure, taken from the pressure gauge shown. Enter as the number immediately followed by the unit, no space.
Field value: 5psi
